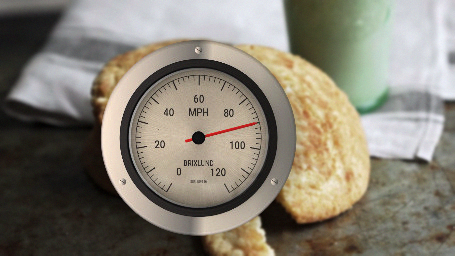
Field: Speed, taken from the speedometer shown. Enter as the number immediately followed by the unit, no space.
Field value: 90mph
